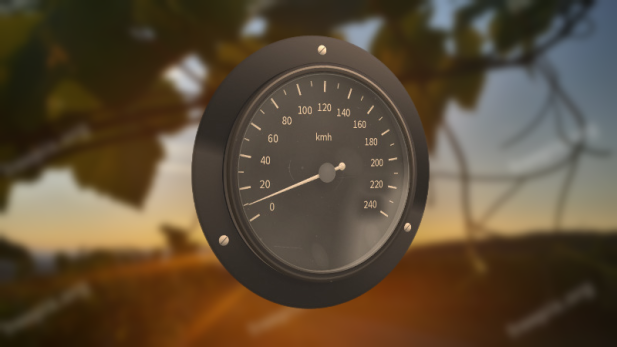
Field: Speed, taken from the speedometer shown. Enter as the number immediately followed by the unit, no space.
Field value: 10km/h
